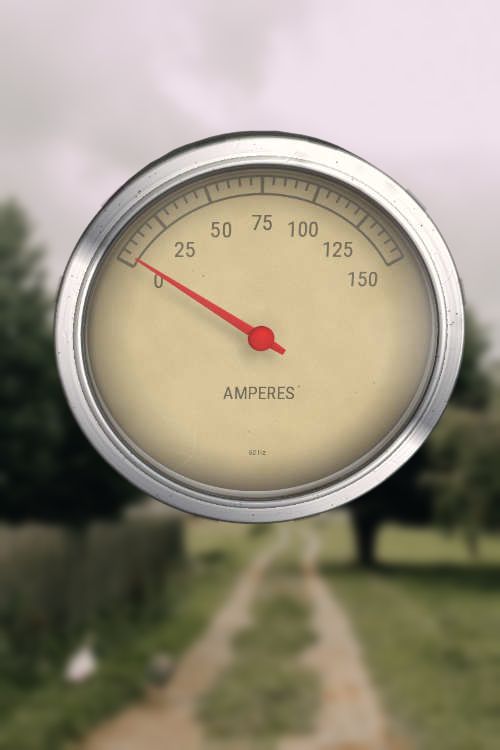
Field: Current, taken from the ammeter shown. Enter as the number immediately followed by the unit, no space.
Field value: 5A
